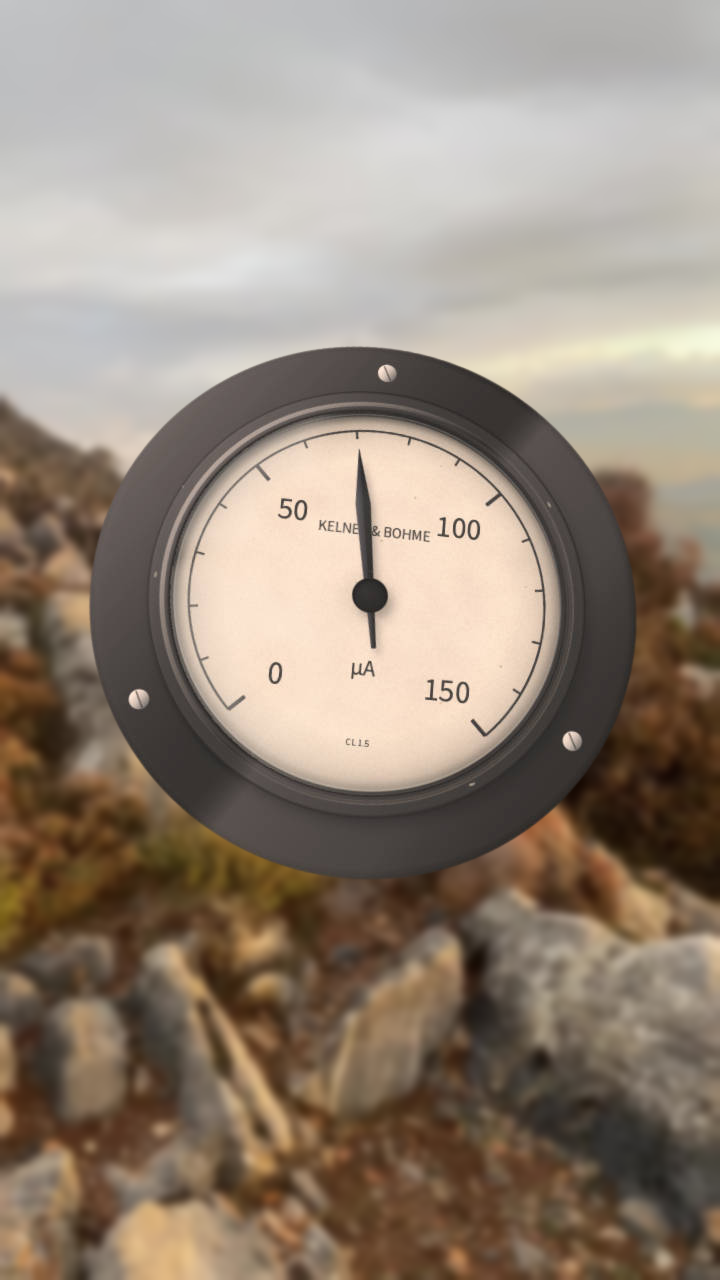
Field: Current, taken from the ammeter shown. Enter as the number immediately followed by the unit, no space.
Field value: 70µA
